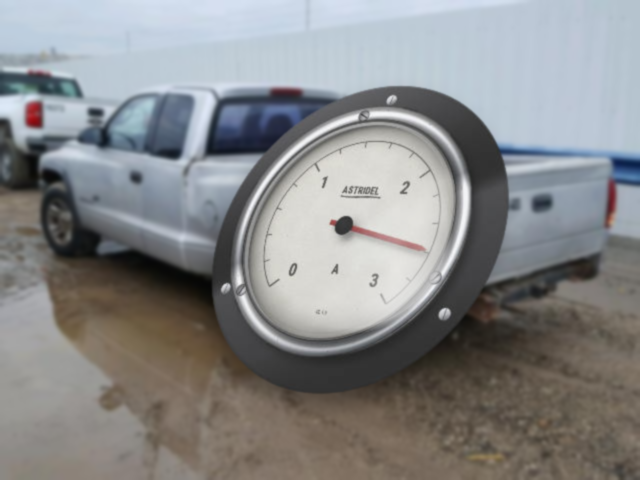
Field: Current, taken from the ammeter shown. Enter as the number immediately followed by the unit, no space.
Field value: 2.6A
